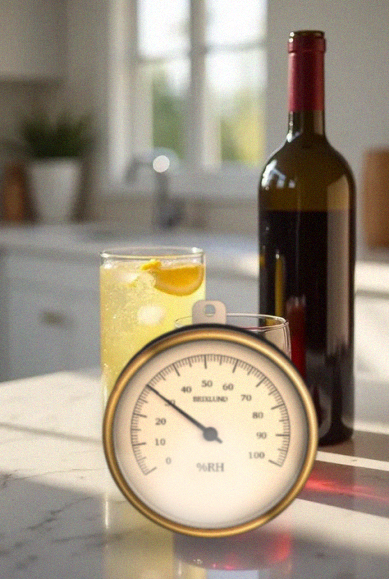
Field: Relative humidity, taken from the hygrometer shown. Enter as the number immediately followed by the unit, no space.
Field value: 30%
